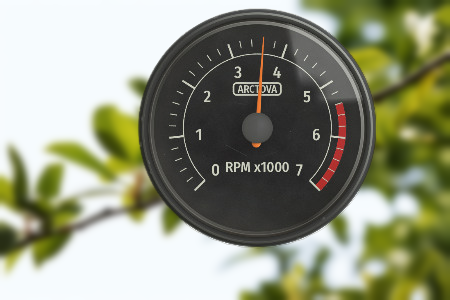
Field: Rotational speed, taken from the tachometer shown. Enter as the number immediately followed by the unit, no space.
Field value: 3600rpm
